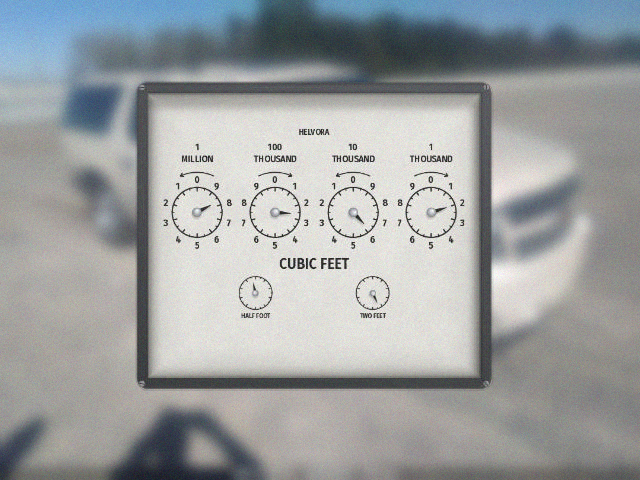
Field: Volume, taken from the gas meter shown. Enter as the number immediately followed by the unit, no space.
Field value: 826200ft³
